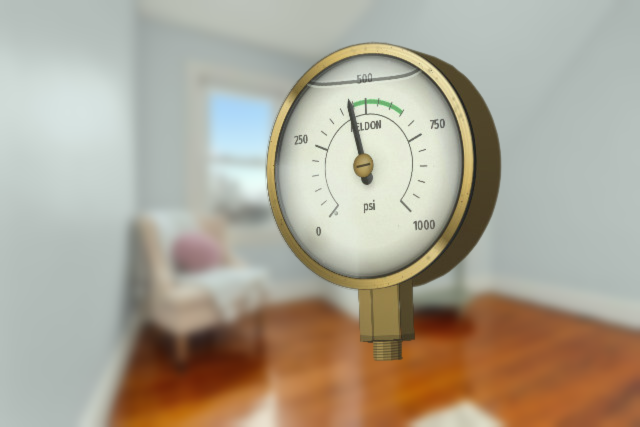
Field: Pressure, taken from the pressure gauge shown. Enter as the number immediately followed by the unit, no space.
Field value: 450psi
